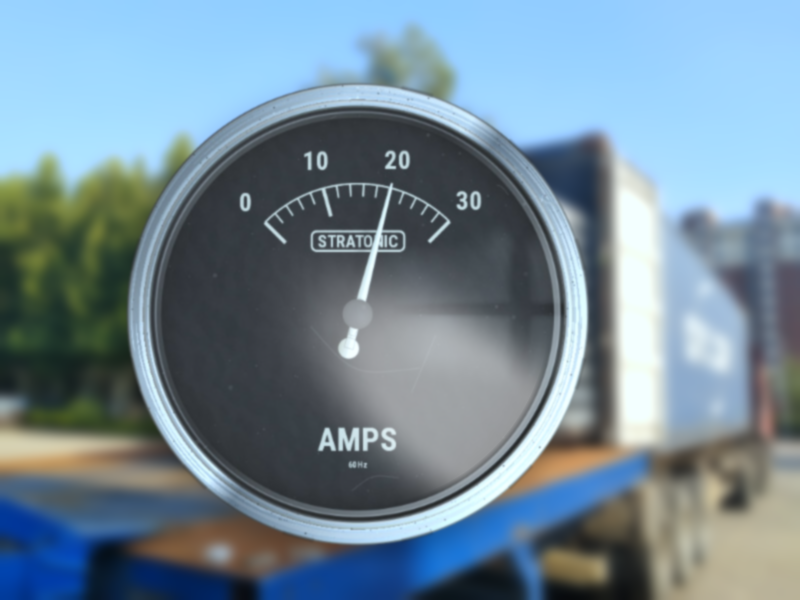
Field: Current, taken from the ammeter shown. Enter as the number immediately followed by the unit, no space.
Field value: 20A
